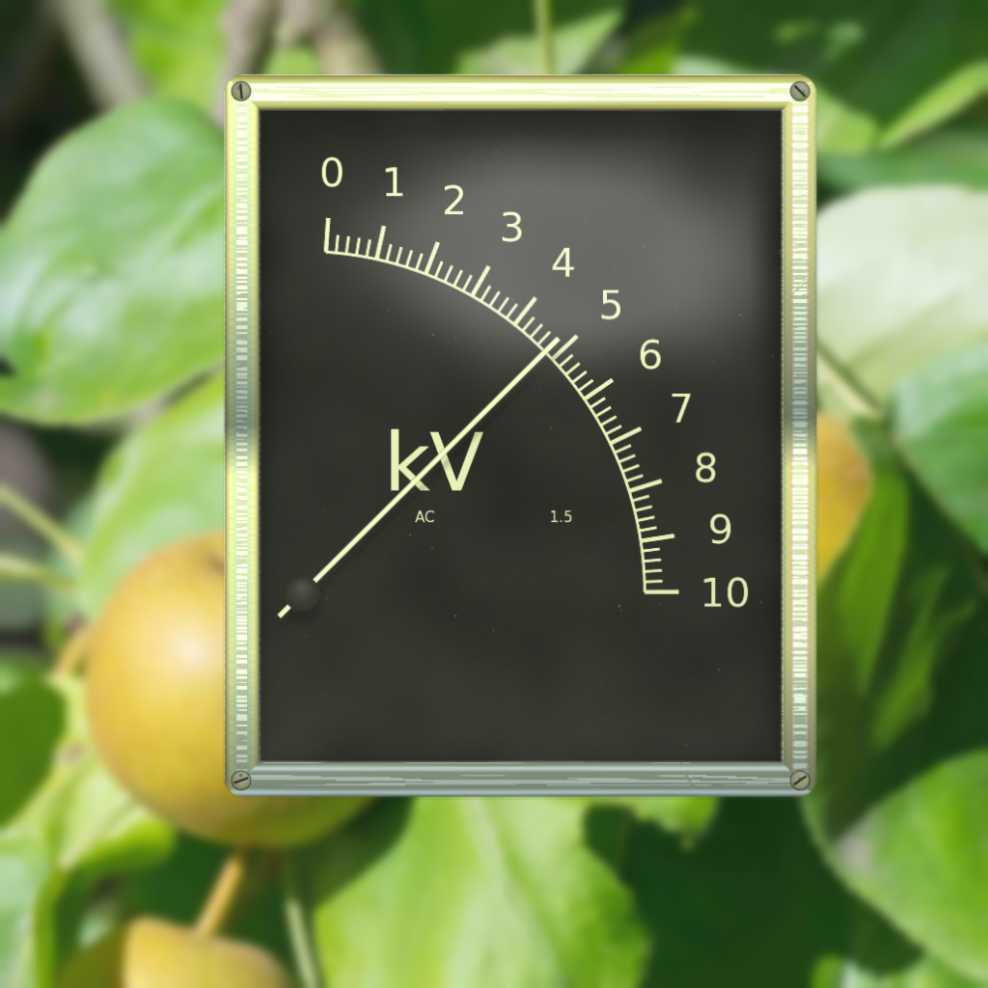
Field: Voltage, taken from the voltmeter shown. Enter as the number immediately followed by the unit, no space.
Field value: 4.8kV
